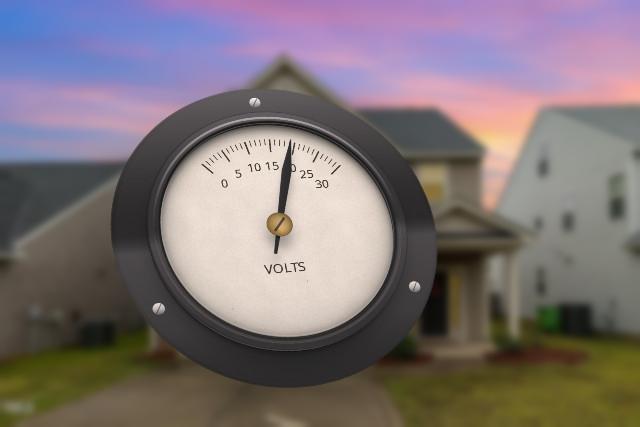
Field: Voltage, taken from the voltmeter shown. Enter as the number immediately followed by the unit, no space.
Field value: 19V
